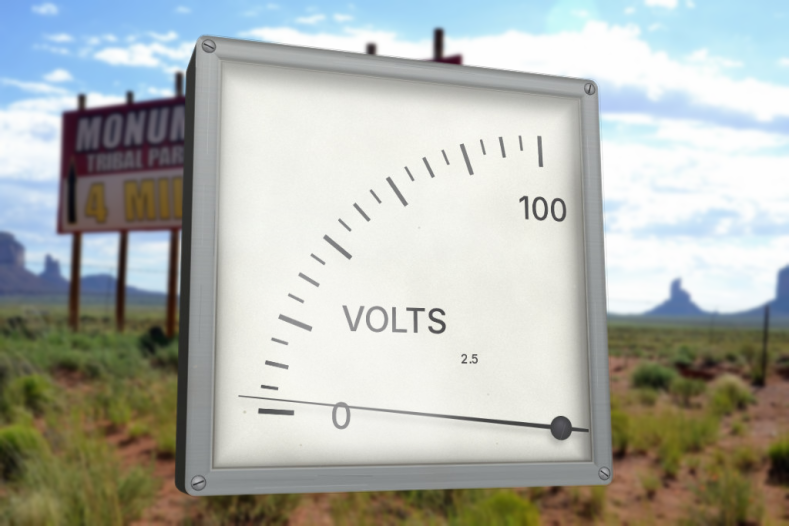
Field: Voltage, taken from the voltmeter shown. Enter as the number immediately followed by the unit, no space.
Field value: 2.5V
